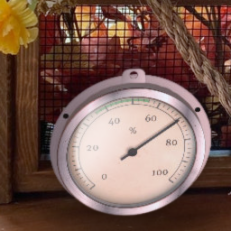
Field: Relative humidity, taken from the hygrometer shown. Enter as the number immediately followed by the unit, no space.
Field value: 70%
